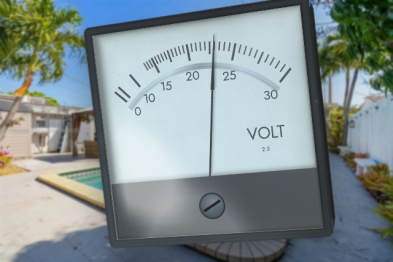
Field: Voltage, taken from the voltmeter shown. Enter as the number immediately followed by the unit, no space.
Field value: 23V
